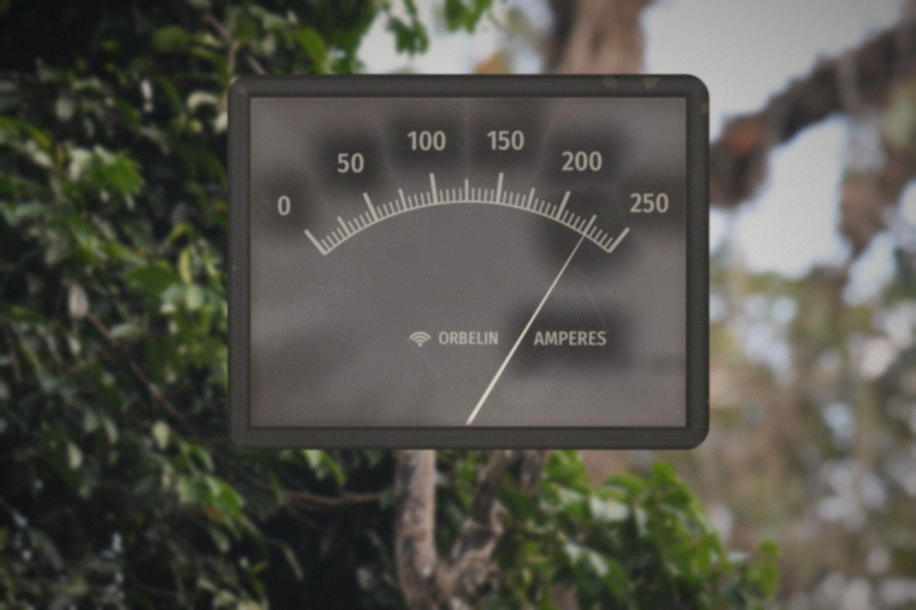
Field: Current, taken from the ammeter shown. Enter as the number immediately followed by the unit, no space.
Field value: 225A
